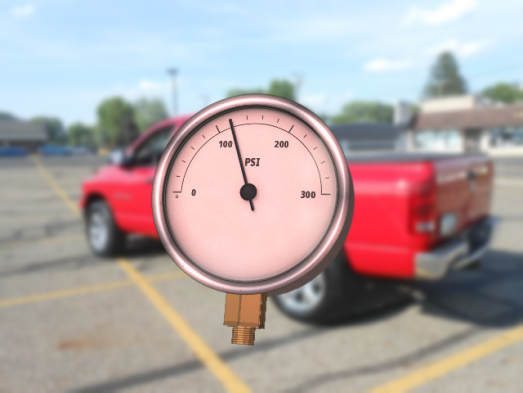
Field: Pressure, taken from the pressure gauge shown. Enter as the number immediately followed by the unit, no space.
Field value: 120psi
